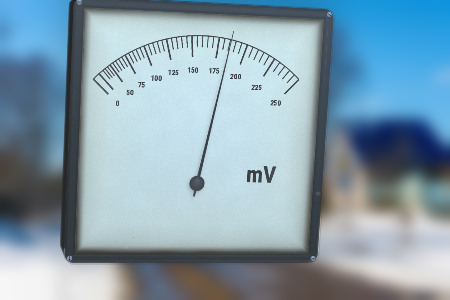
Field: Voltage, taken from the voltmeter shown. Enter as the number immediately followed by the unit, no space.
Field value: 185mV
